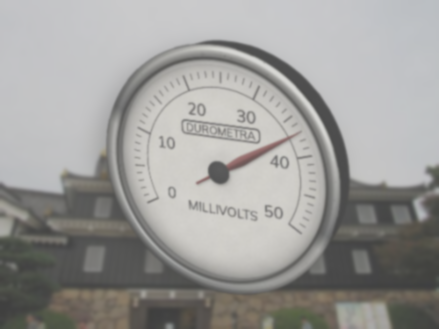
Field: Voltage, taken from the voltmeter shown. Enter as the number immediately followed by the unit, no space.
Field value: 37mV
